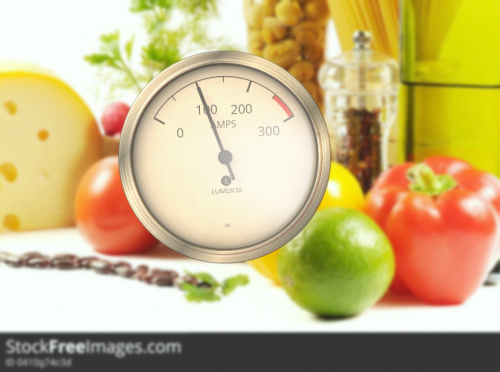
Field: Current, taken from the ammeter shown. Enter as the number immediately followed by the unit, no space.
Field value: 100A
